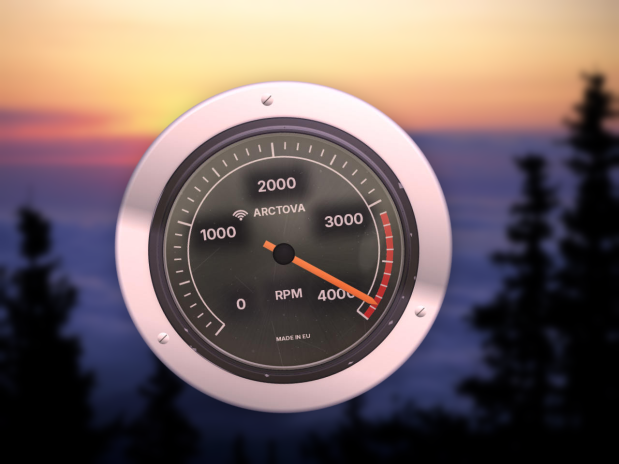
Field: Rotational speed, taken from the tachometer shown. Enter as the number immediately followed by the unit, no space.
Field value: 3850rpm
